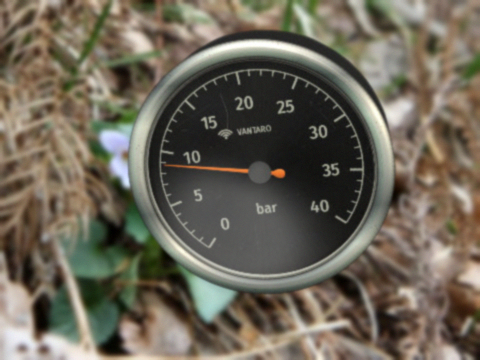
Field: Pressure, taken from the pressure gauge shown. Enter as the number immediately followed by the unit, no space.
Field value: 9bar
